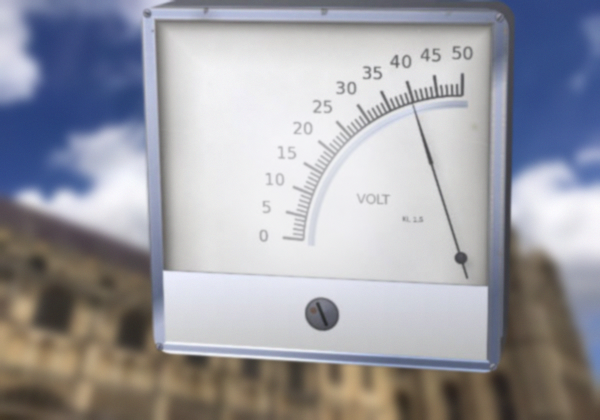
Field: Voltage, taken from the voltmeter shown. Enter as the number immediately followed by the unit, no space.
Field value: 40V
